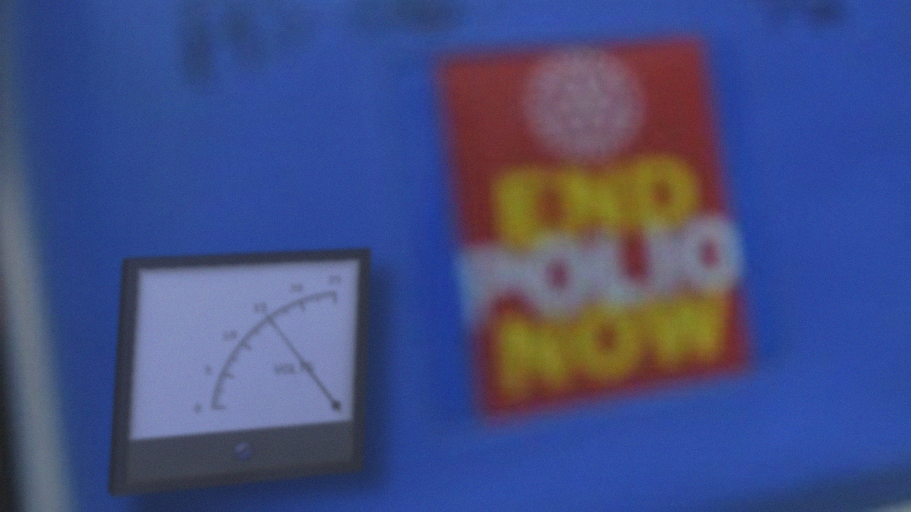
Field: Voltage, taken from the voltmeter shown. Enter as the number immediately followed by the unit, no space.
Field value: 15V
